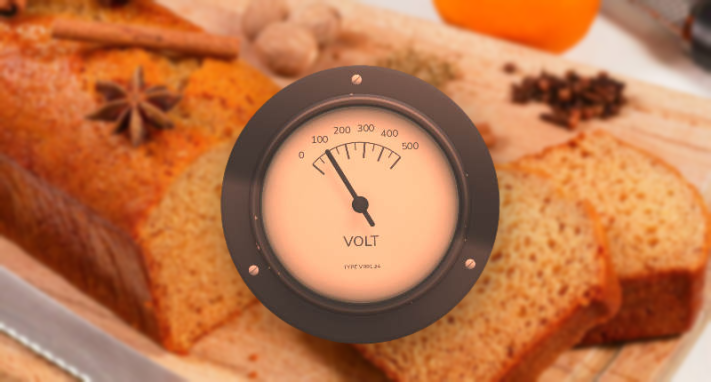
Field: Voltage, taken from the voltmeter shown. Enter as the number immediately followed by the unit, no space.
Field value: 100V
